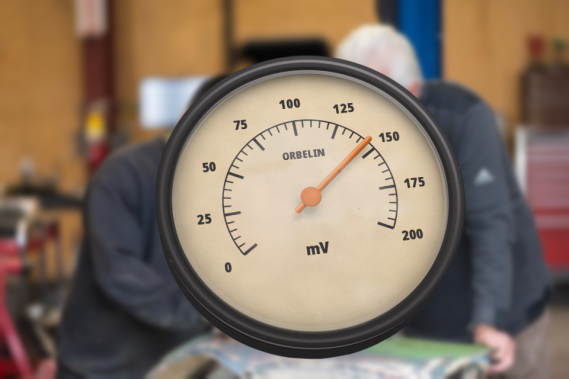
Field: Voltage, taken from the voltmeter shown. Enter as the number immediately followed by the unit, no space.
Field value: 145mV
